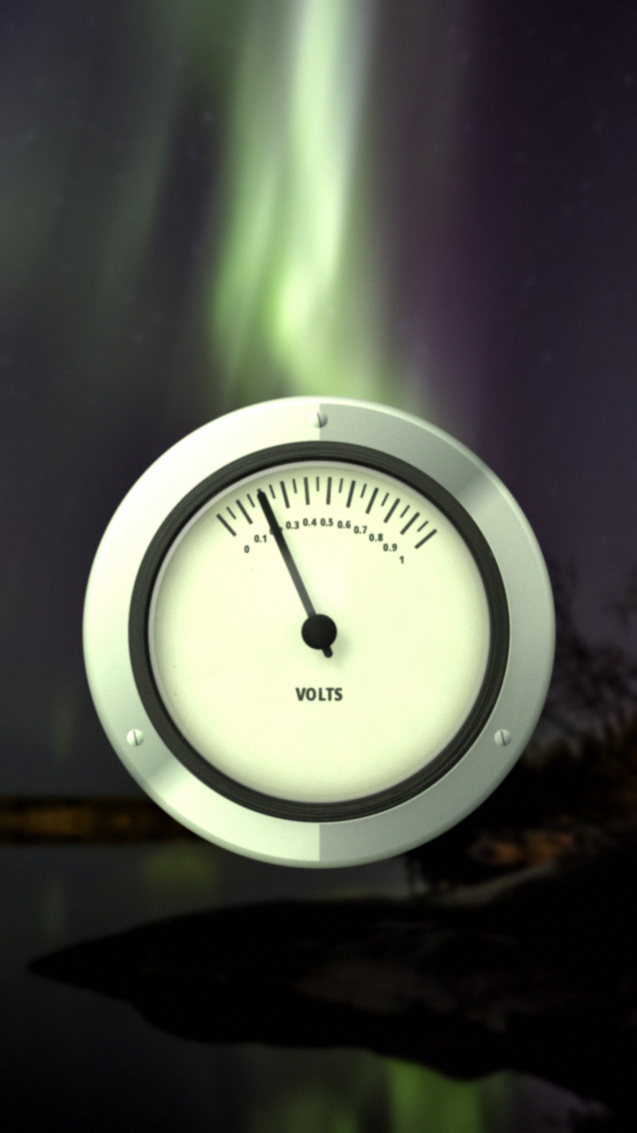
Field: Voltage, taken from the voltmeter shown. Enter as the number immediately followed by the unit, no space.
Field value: 0.2V
